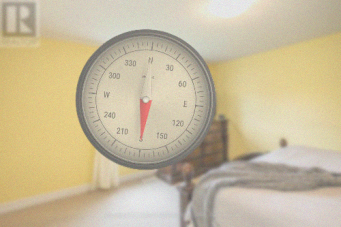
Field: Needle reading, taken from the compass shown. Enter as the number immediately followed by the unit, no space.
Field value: 180°
